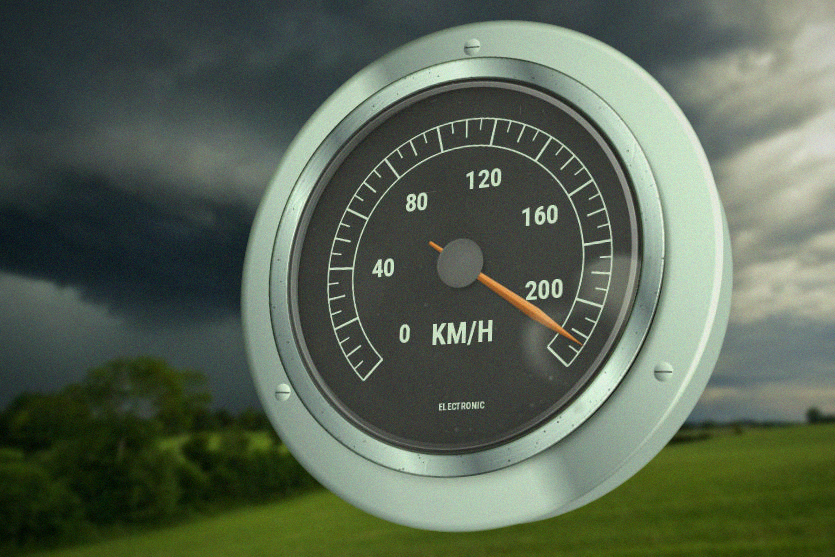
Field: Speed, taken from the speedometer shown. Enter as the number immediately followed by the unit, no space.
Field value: 212.5km/h
